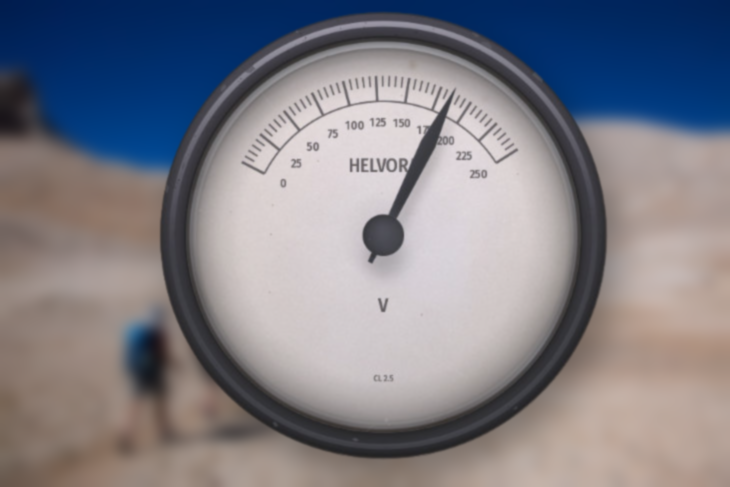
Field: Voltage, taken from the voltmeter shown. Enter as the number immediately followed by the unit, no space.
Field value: 185V
